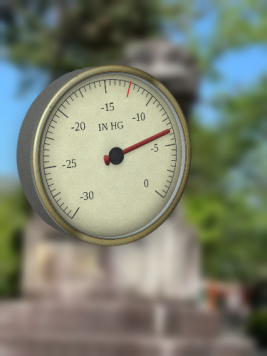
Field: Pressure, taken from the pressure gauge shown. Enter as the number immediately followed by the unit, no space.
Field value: -6.5inHg
